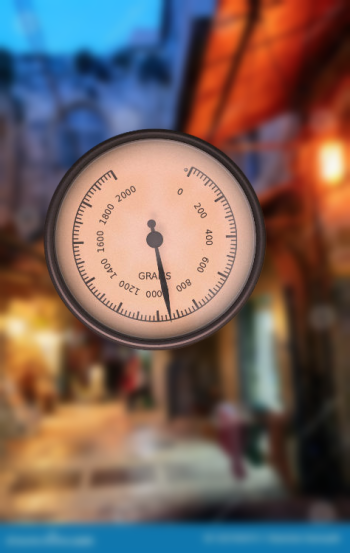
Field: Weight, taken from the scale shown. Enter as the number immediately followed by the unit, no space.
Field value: 940g
